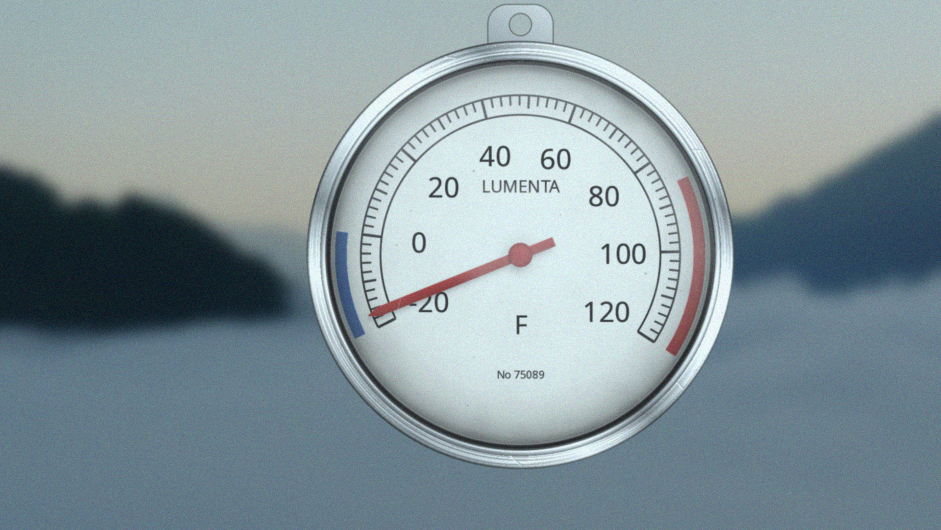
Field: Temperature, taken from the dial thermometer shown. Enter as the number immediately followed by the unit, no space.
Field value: -17°F
